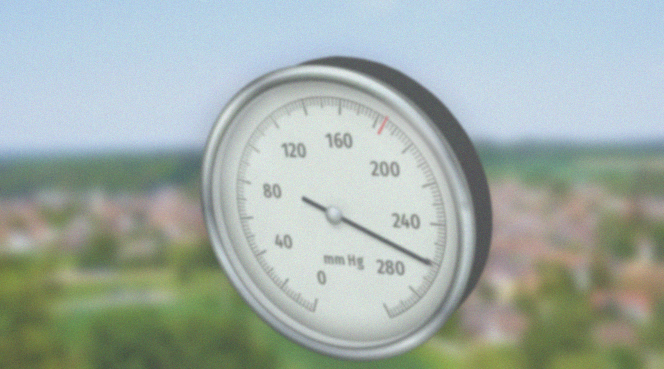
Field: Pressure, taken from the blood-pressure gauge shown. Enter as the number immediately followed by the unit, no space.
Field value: 260mmHg
